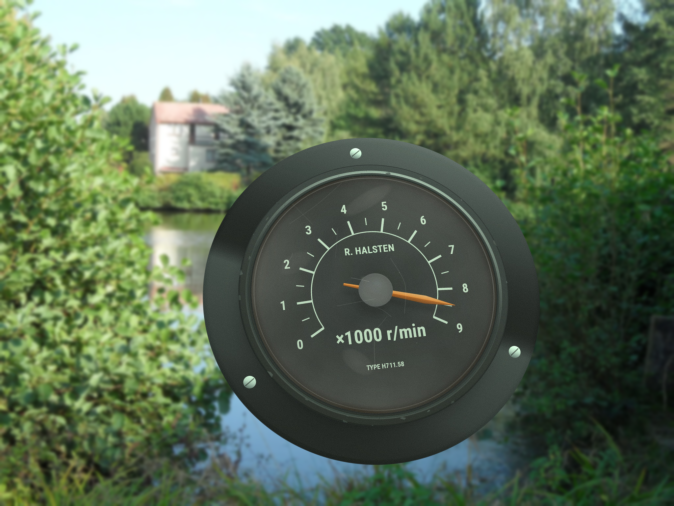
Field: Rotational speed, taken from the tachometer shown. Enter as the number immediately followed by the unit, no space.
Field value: 8500rpm
